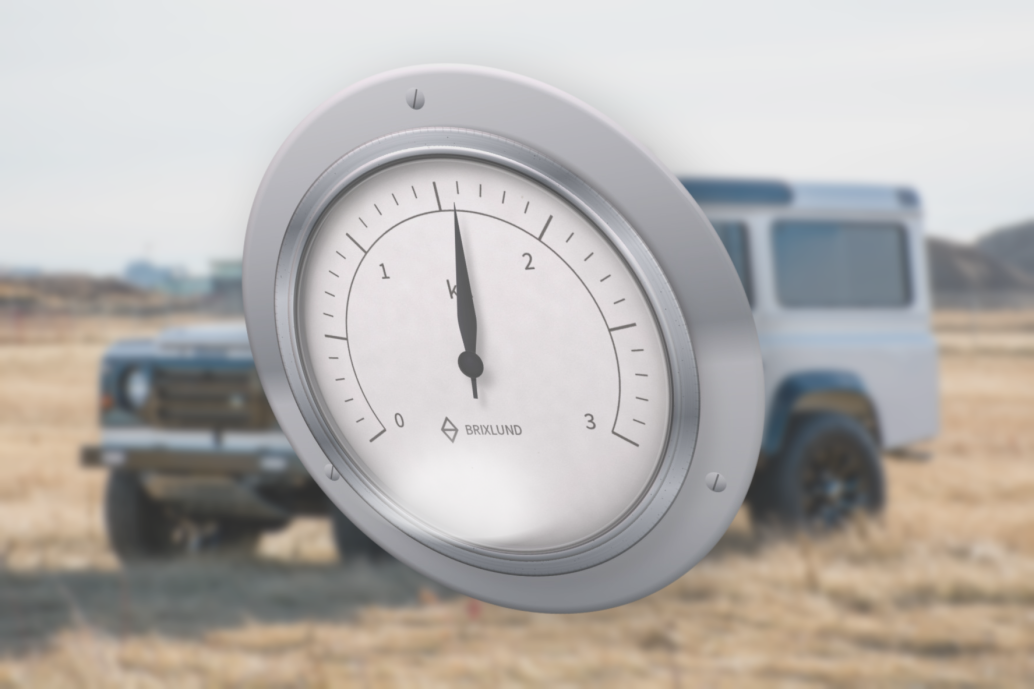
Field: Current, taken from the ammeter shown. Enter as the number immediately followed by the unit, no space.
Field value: 1.6kA
